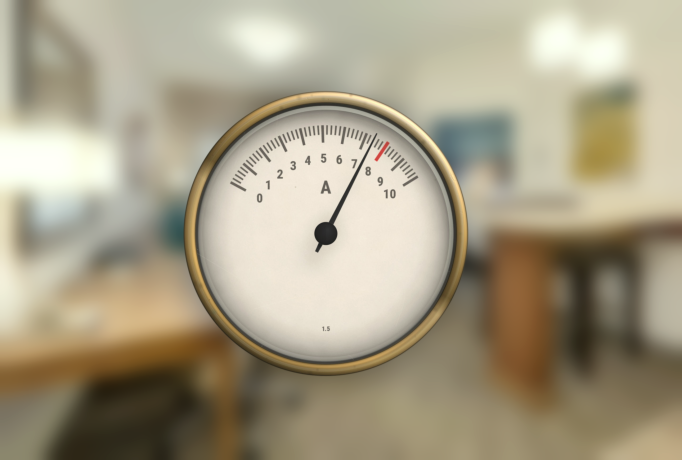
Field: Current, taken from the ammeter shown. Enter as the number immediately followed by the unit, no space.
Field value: 7.4A
